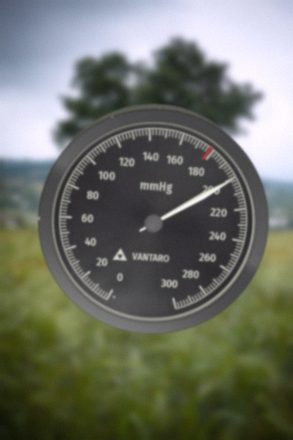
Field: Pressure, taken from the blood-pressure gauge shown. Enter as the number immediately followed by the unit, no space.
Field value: 200mmHg
